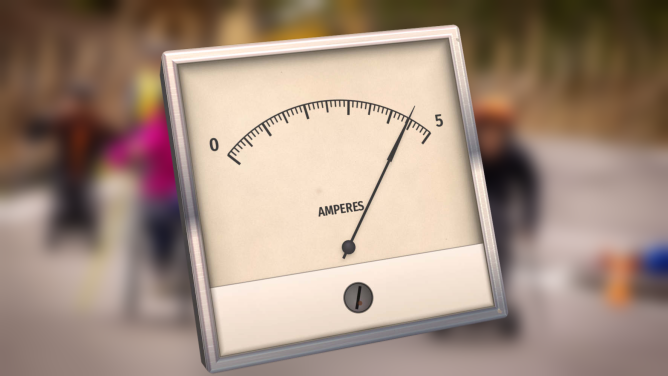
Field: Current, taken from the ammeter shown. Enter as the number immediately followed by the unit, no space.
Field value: 4.4A
